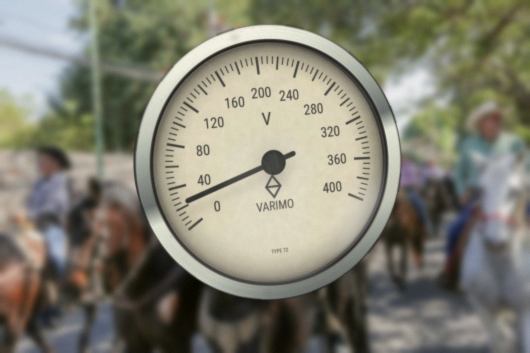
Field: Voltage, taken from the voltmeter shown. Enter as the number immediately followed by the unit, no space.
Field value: 25V
